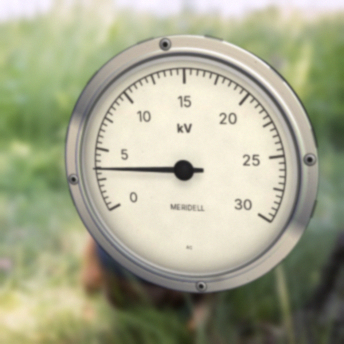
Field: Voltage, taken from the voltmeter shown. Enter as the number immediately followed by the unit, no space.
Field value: 3.5kV
